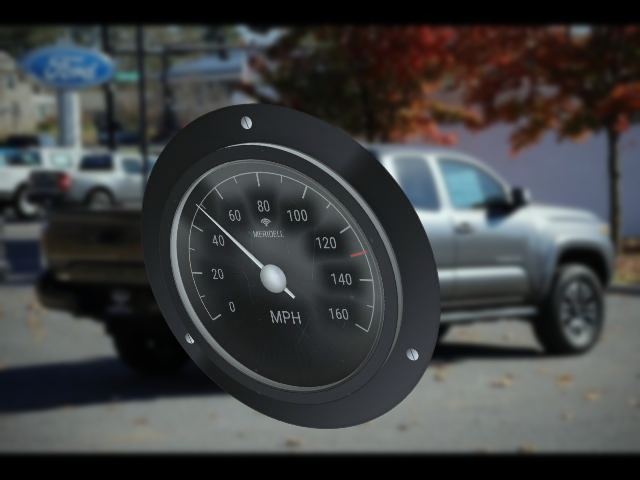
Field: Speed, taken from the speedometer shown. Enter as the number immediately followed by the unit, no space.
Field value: 50mph
